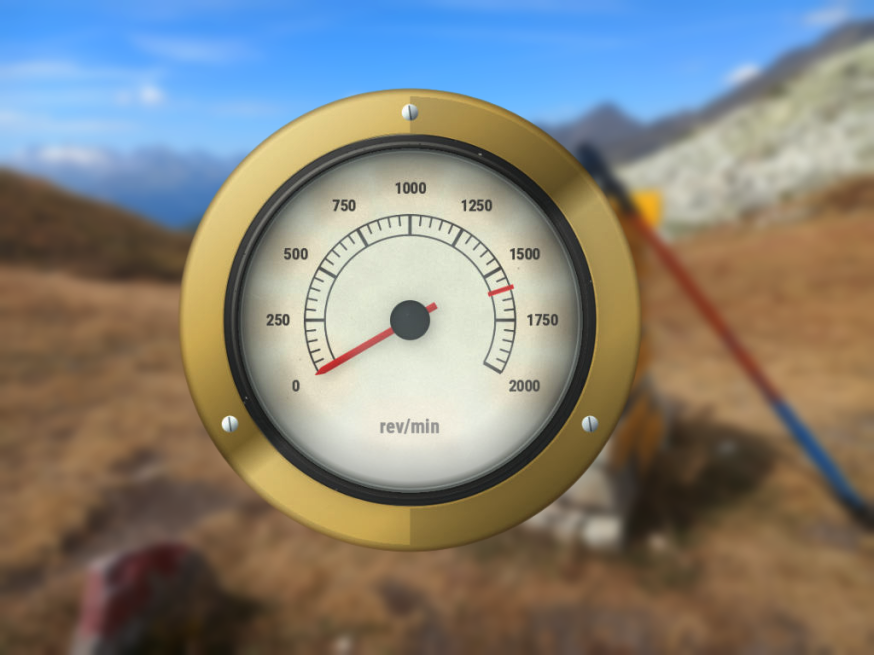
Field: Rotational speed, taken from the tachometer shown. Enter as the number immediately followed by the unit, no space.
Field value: 0rpm
